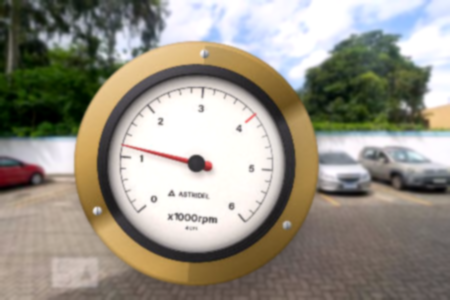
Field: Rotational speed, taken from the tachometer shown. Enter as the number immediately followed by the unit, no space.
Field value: 1200rpm
